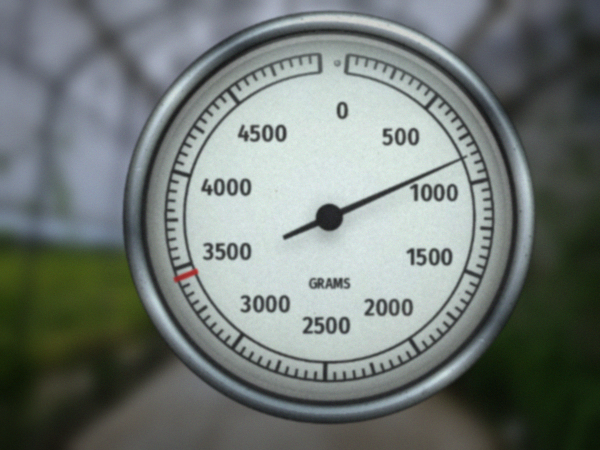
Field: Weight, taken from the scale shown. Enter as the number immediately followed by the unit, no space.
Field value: 850g
